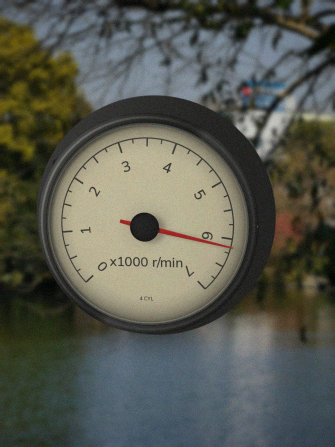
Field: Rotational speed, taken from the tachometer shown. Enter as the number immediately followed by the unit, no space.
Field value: 6125rpm
